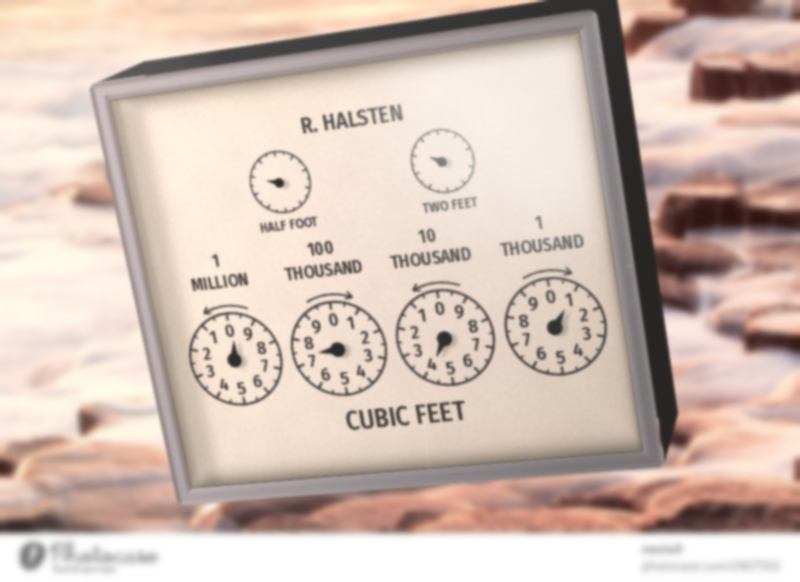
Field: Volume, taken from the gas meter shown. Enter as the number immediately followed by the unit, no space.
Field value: 974100ft³
